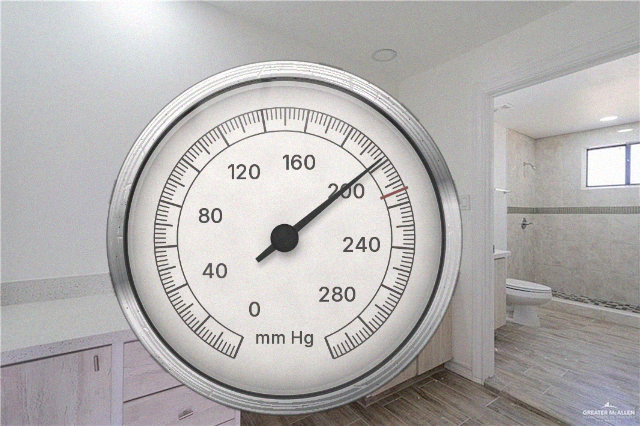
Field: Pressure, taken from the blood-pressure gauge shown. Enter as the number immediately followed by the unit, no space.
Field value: 198mmHg
